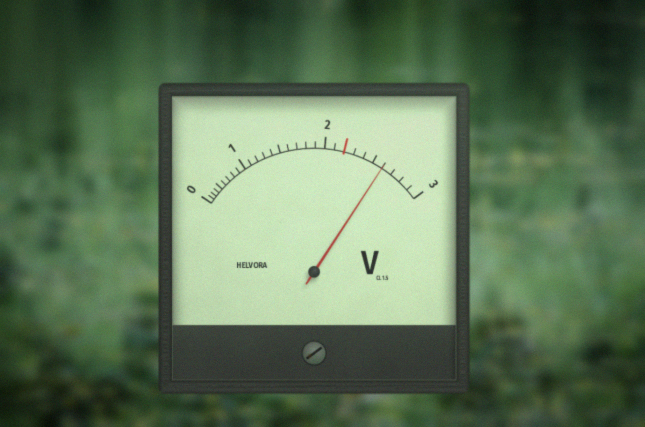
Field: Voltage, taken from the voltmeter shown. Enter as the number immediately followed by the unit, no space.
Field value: 2.6V
